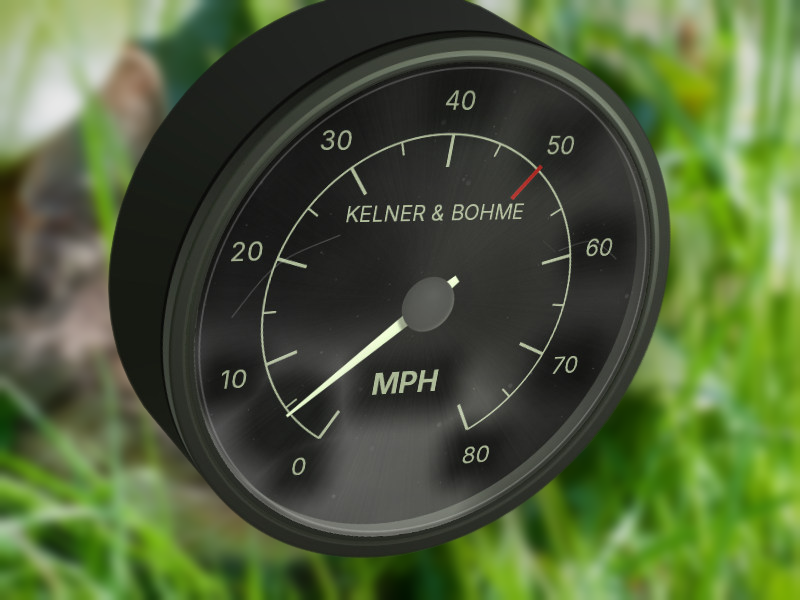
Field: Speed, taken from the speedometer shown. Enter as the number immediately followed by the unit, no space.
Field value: 5mph
